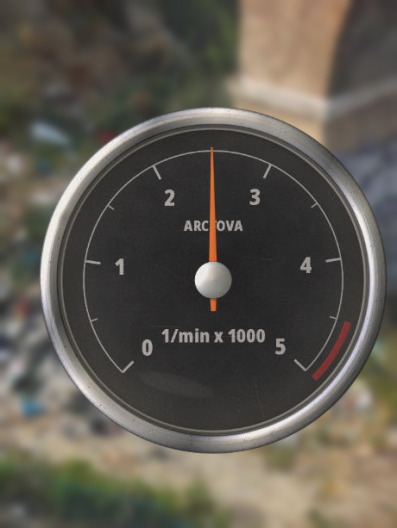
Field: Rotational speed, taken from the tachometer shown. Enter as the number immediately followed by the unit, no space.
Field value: 2500rpm
